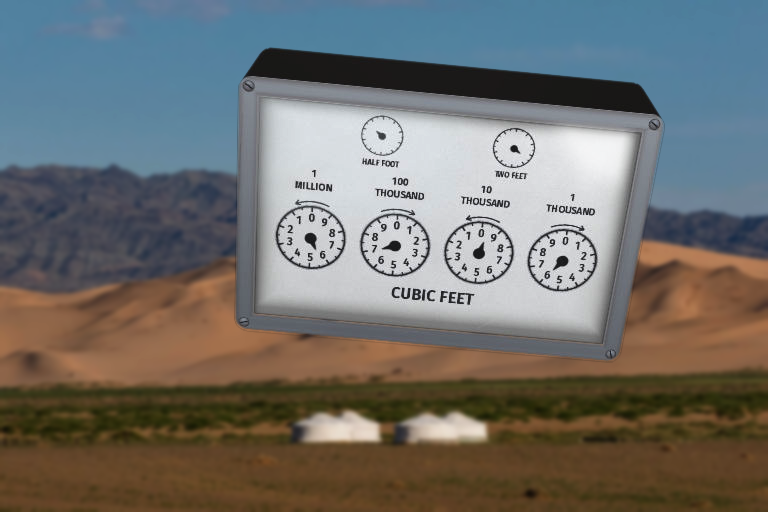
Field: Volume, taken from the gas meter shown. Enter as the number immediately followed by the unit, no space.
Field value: 569600ft³
